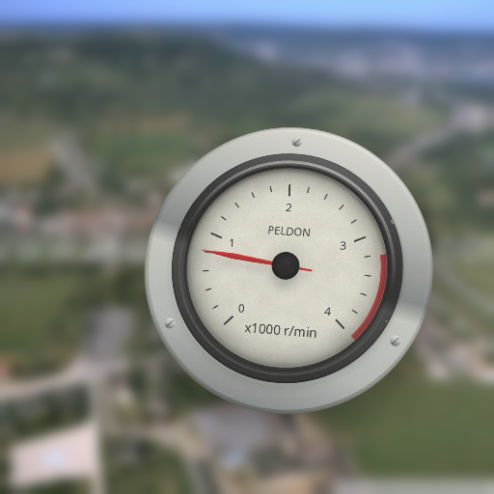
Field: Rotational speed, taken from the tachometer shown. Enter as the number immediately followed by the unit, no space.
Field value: 800rpm
